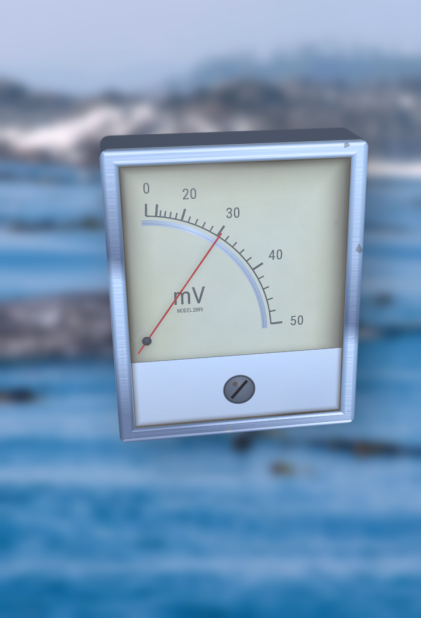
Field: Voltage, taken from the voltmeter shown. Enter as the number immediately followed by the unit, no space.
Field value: 30mV
